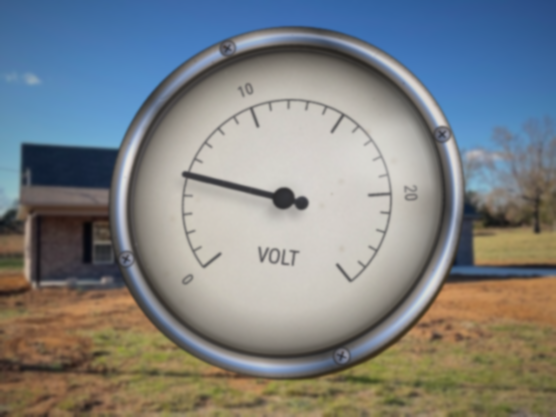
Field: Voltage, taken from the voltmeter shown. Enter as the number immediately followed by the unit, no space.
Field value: 5V
